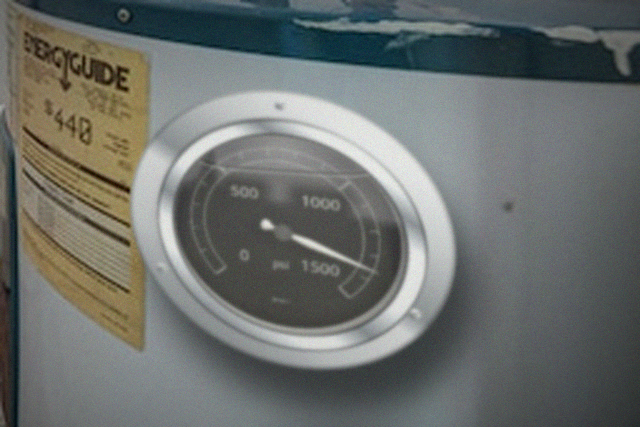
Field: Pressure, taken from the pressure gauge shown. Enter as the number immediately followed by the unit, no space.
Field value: 1350psi
